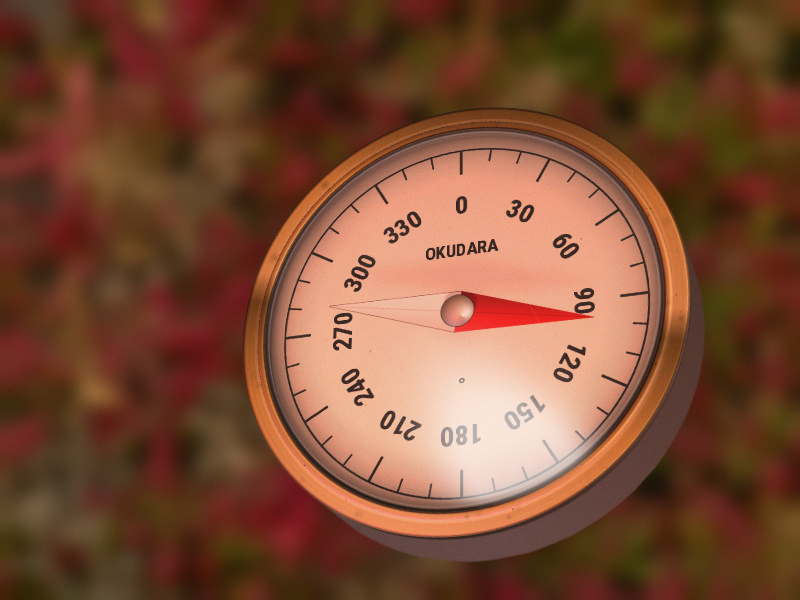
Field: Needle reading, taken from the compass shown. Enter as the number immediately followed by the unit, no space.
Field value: 100°
